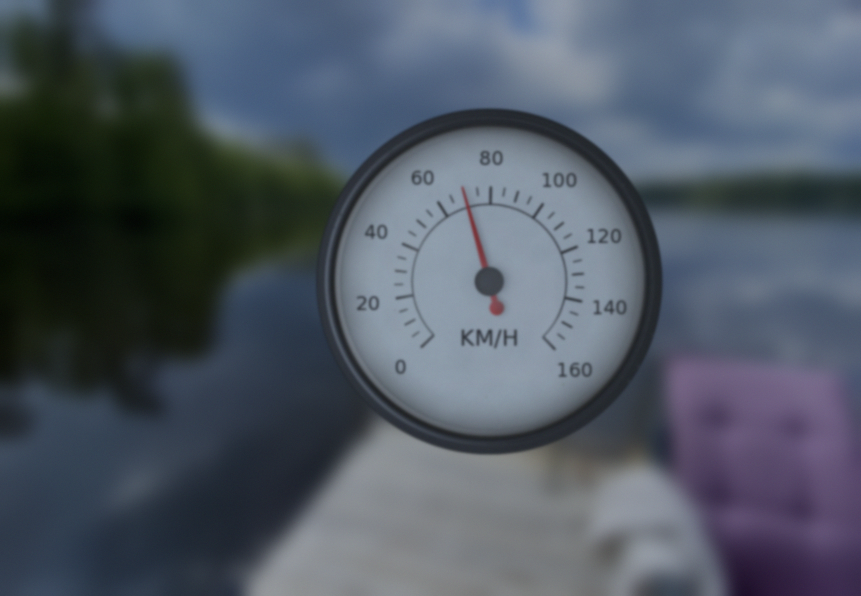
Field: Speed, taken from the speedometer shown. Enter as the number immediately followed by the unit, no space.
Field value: 70km/h
